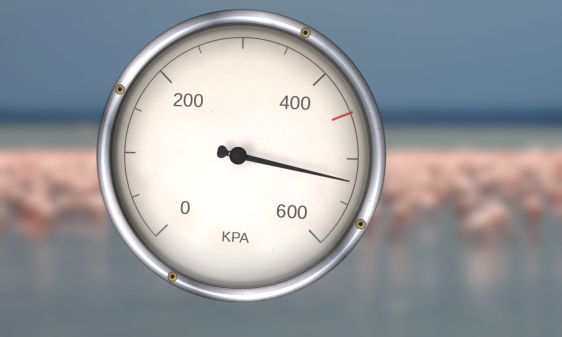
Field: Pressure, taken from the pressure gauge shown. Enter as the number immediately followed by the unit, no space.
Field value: 525kPa
